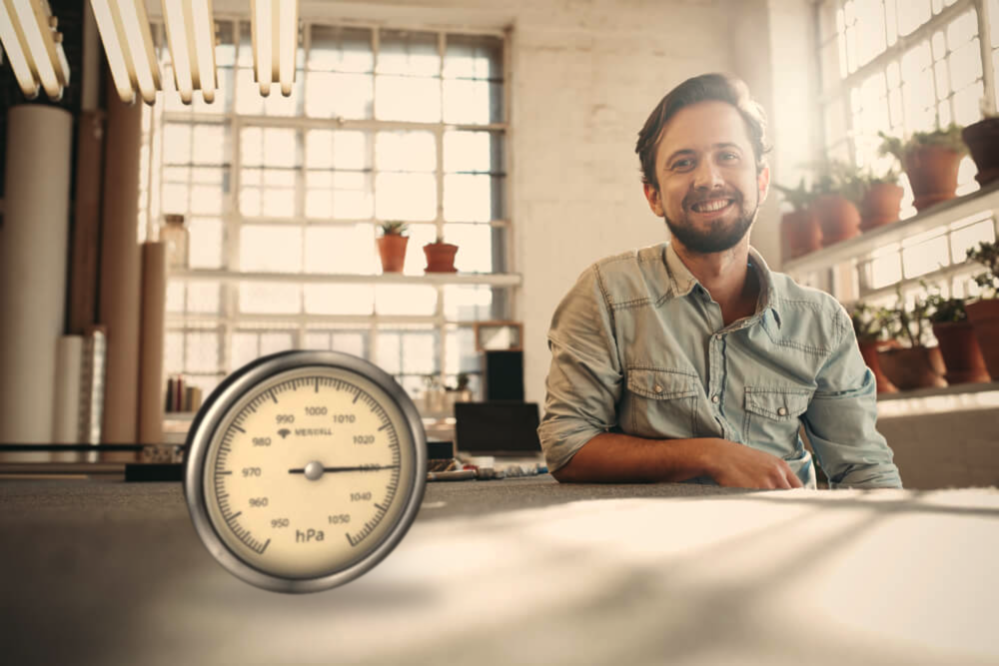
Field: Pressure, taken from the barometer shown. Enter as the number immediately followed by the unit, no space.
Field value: 1030hPa
